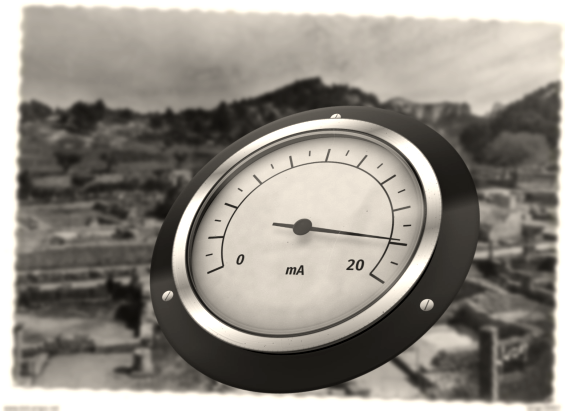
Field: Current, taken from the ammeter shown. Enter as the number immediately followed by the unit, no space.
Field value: 18mA
